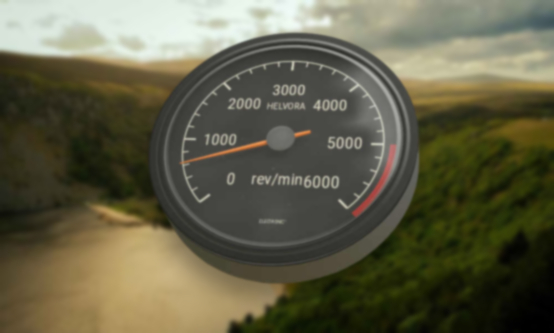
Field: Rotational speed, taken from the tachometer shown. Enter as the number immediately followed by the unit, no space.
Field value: 600rpm
